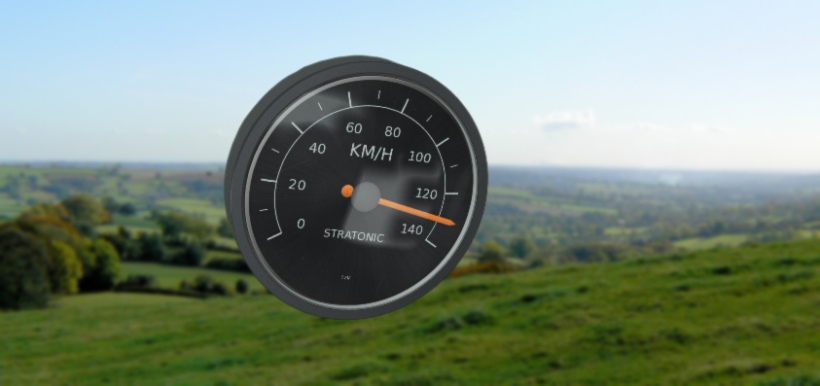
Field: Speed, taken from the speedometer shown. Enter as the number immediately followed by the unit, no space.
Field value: 130km/h
